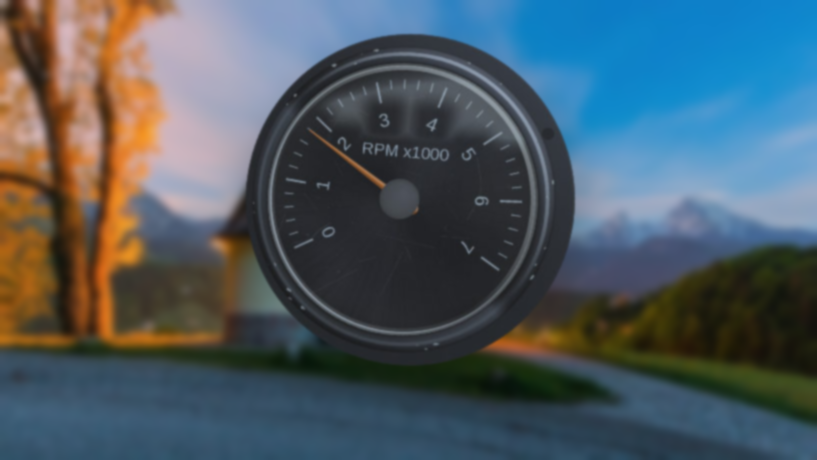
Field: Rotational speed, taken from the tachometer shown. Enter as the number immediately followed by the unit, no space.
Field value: 1800rpm
